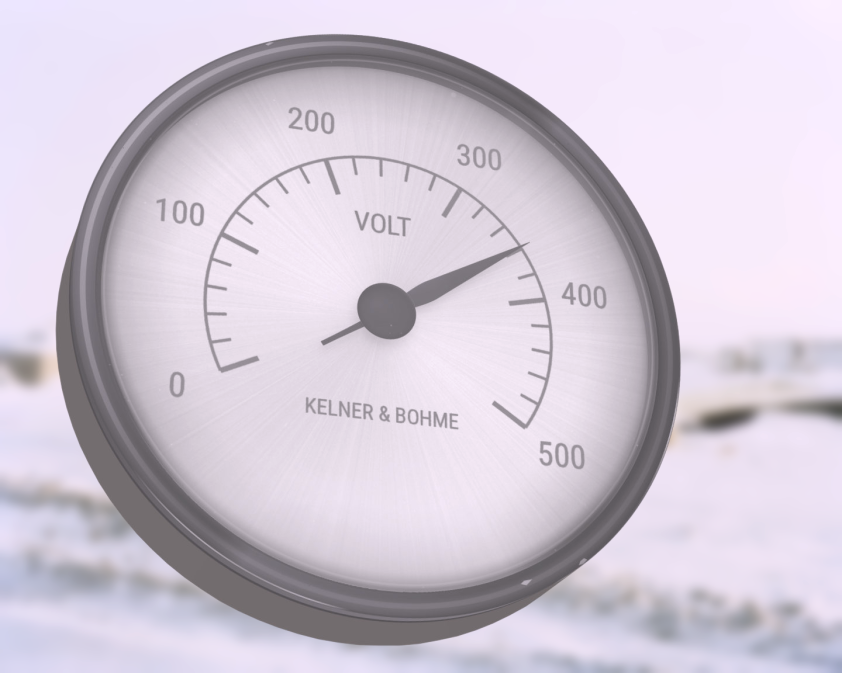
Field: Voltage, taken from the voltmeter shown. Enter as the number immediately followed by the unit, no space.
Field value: 360V
